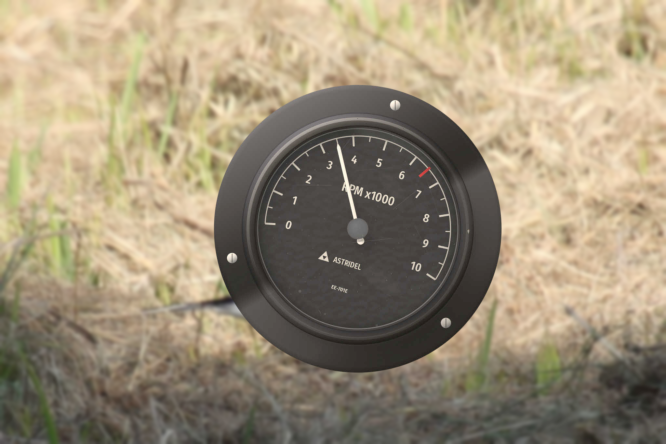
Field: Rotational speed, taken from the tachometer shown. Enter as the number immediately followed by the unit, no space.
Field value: 3500rpm
